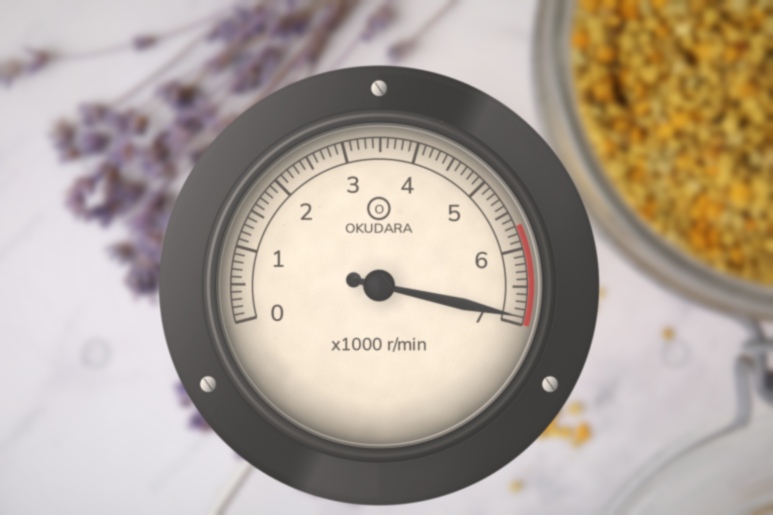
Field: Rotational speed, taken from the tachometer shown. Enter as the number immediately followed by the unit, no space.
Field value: 6900rpm
